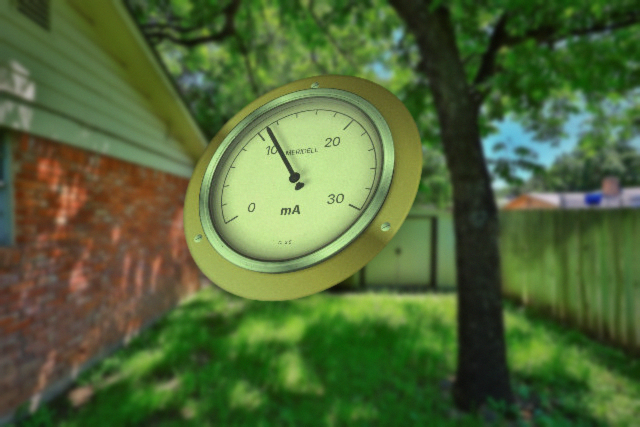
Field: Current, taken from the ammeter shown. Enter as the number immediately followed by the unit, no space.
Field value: 11mA
